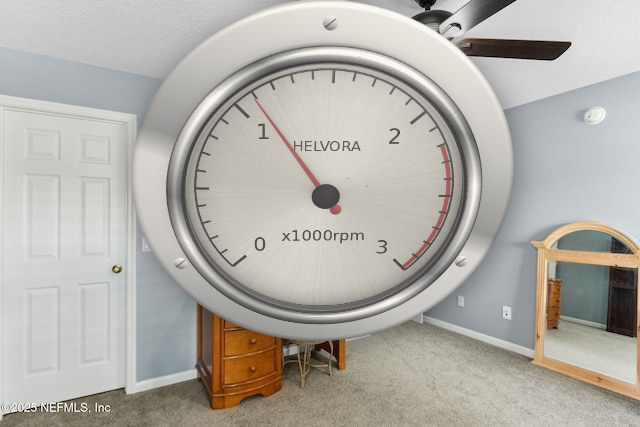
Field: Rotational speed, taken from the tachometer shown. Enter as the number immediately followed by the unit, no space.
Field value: 1100rpm
